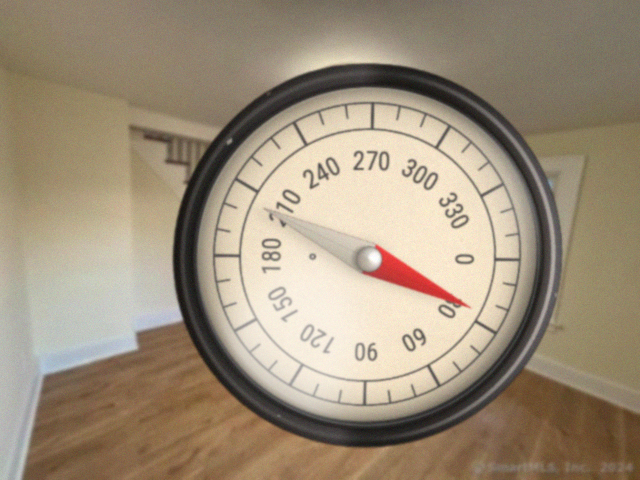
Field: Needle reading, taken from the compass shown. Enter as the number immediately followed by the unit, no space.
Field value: 25°
